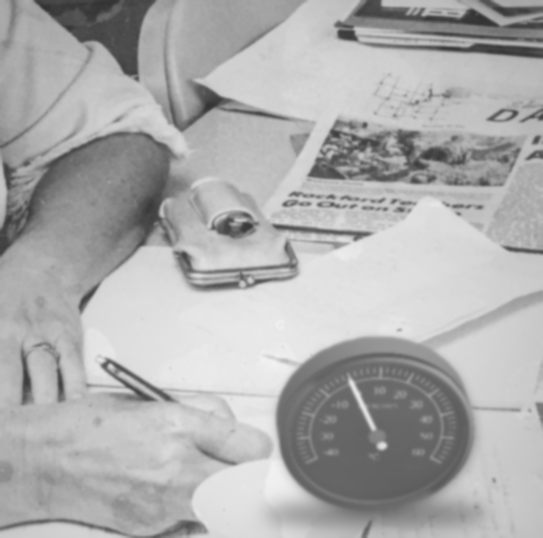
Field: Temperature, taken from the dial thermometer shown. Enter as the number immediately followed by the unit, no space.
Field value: 0°C
